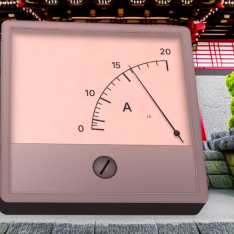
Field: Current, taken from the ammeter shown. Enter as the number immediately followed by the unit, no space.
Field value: 16A
